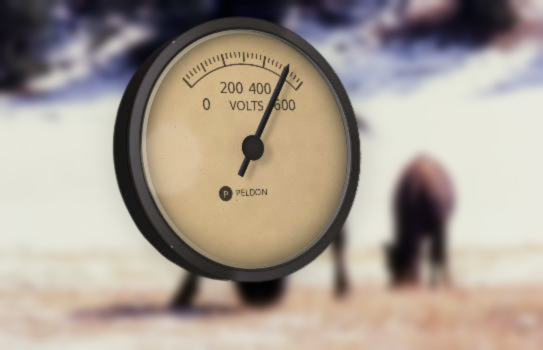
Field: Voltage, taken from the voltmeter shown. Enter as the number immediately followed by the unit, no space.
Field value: 500V
